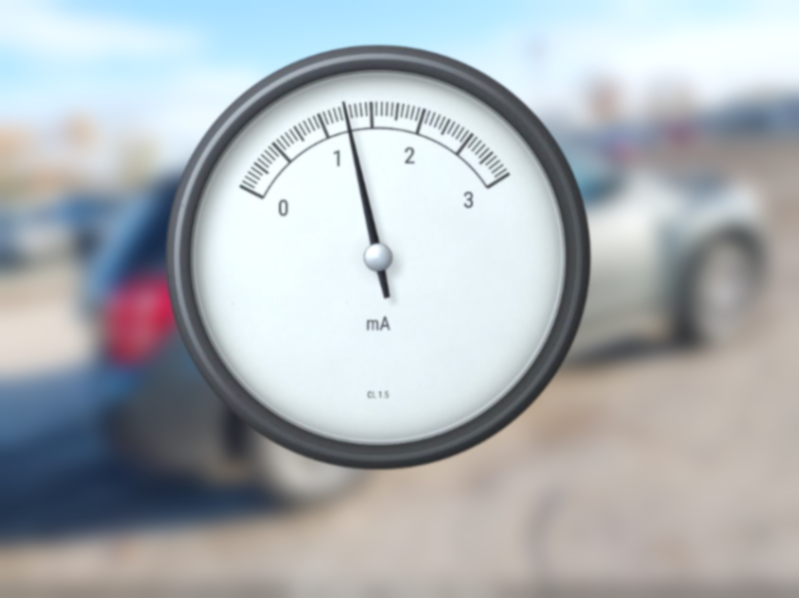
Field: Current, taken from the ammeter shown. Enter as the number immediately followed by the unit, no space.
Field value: 1.25mA
